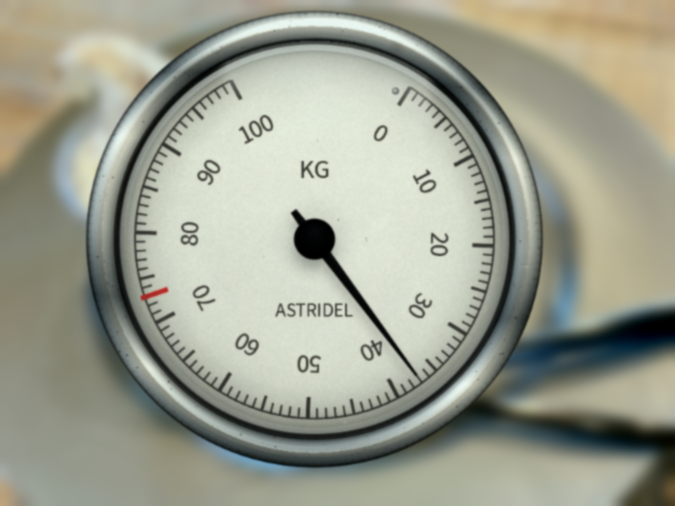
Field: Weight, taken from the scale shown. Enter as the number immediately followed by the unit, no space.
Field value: 37kg
